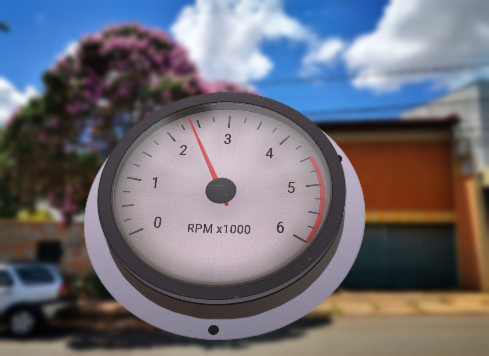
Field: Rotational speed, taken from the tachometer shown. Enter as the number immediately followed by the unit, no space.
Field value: 2375rpm
